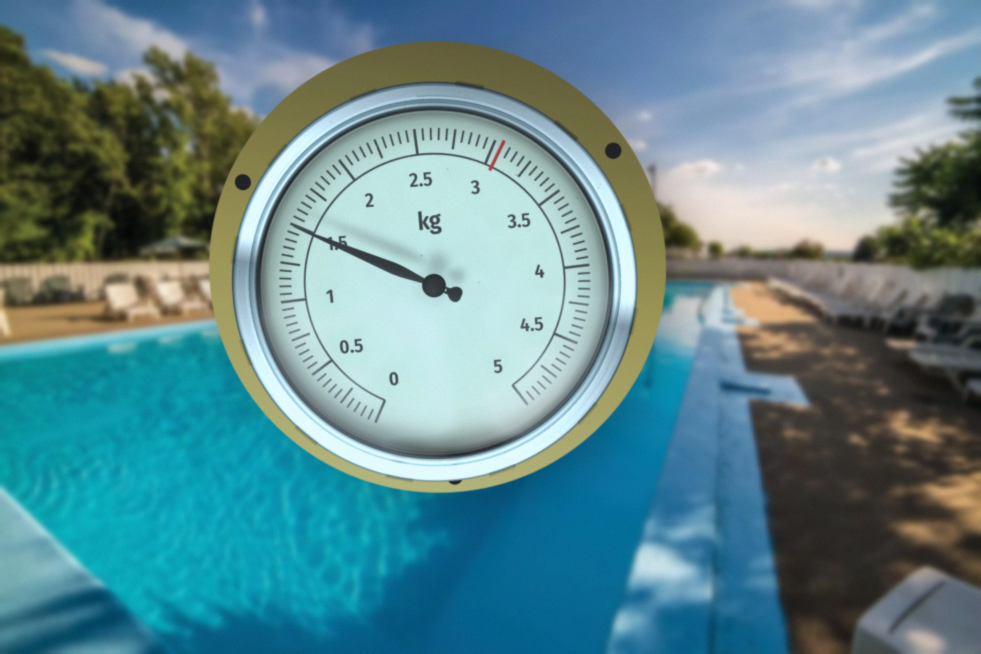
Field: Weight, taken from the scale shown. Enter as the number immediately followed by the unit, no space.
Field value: 1.5kg
